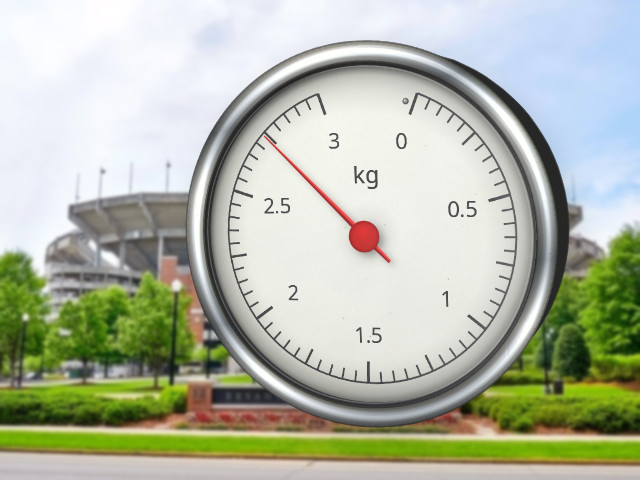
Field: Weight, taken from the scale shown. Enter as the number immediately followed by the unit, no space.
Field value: 2.75kg
